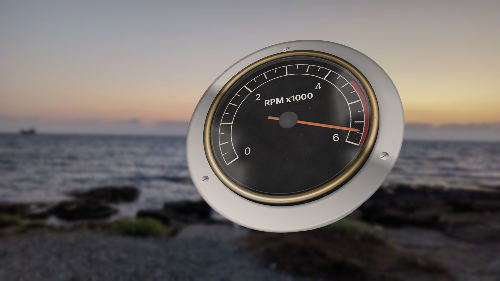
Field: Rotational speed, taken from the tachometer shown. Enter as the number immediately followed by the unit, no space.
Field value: 5750rpm
